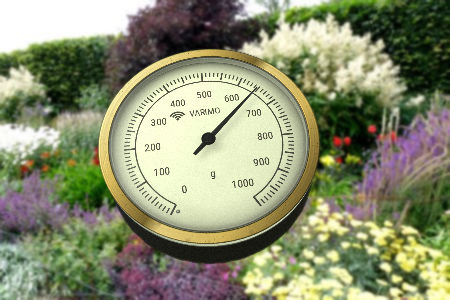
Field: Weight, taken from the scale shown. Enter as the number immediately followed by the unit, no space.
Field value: 650g
